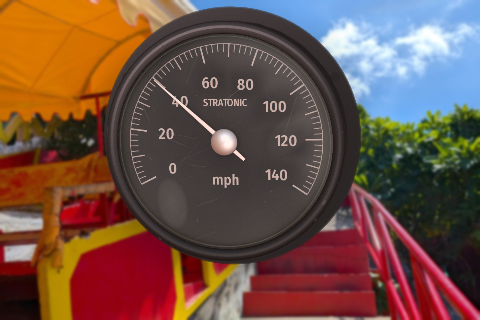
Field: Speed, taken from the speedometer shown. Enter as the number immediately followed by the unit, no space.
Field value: 40mph
